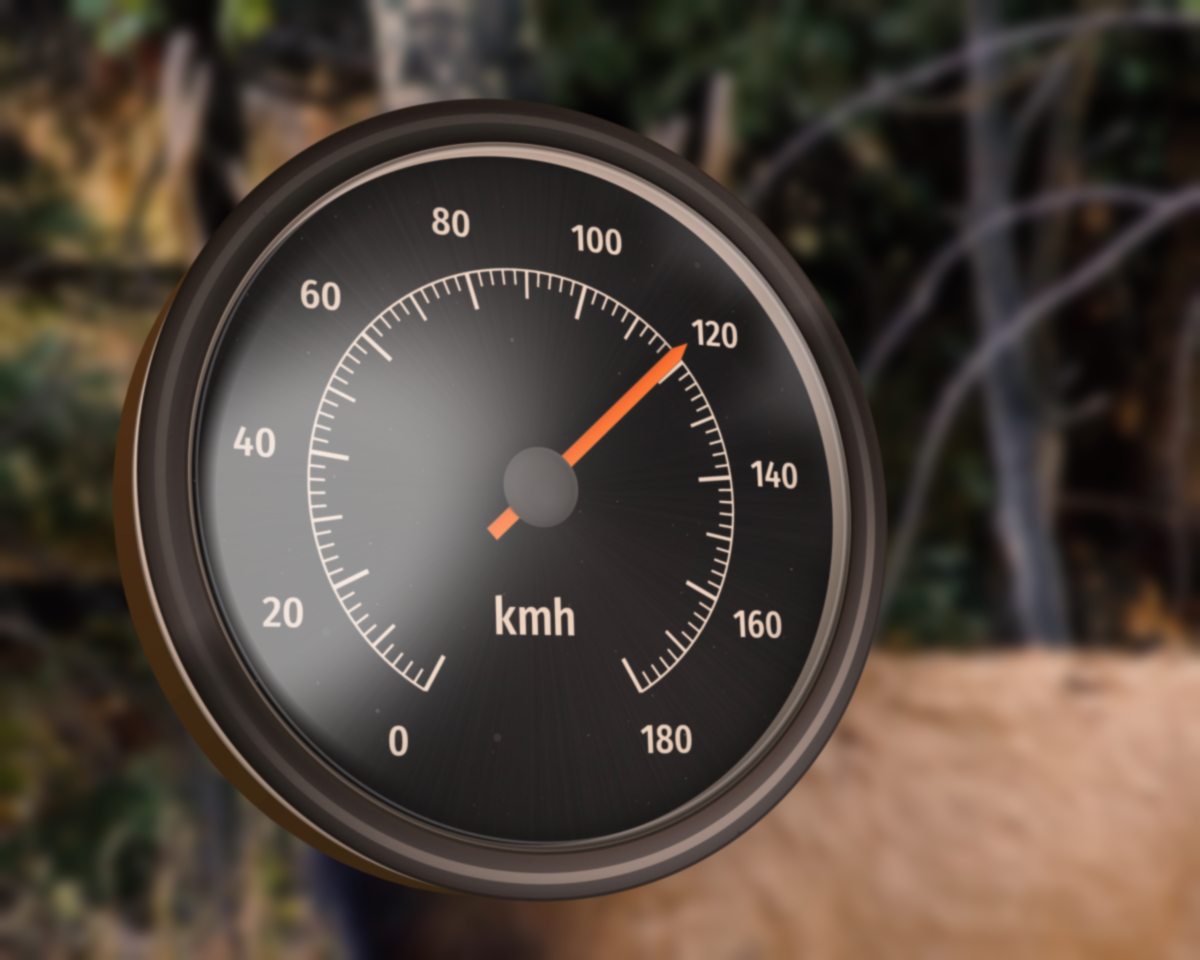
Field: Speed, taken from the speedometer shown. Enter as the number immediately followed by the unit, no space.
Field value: 118km/h
